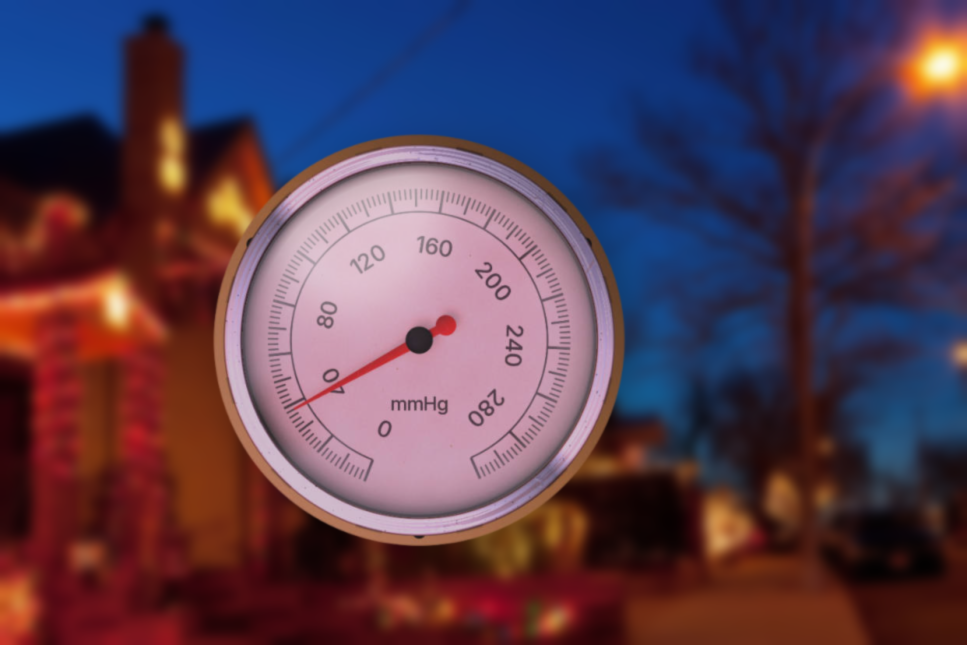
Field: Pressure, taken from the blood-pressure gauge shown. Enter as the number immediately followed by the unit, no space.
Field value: 38mmHg
